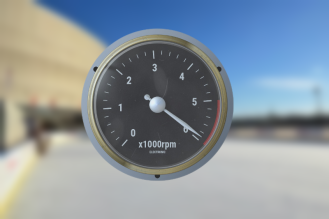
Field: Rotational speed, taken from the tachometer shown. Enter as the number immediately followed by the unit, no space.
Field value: 5900rpm
